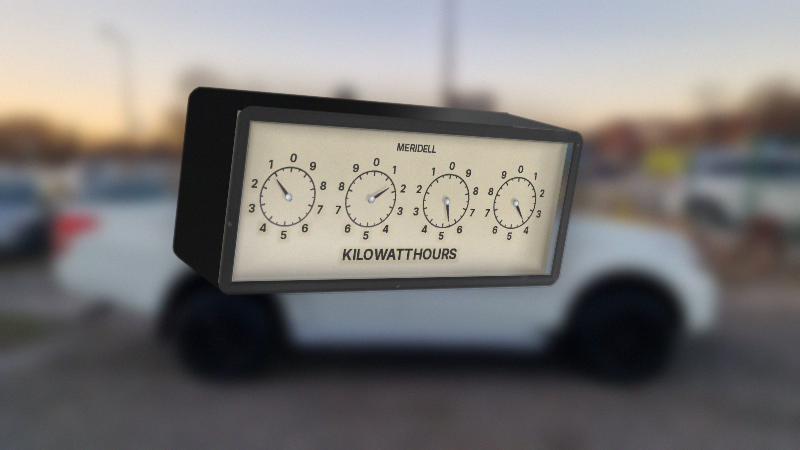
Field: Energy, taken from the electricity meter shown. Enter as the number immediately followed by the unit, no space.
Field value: 1154kWh
